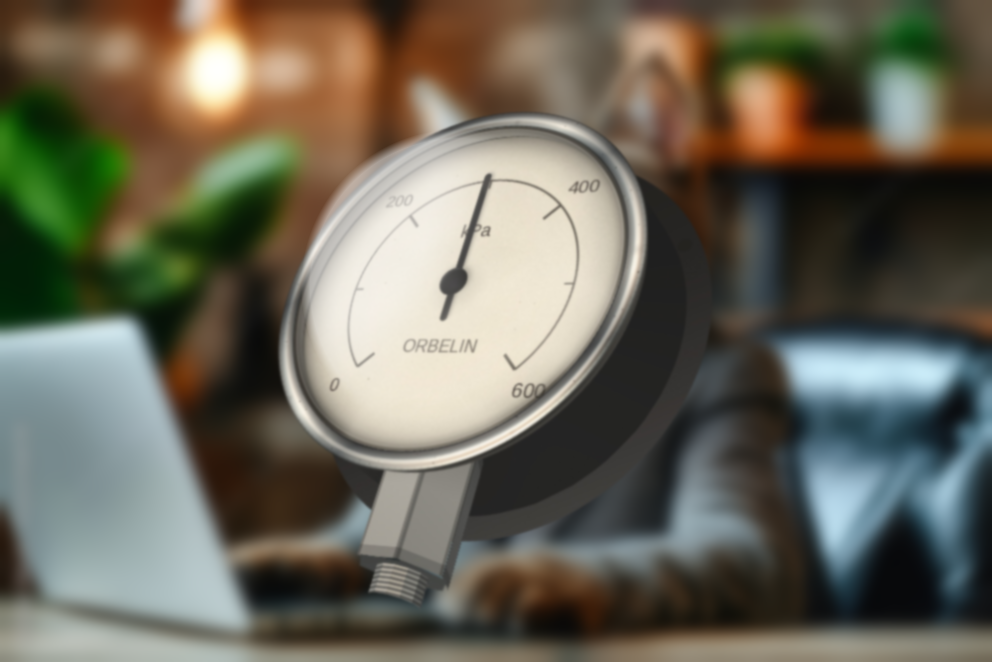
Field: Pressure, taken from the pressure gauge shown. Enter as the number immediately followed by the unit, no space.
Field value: 300kPa
